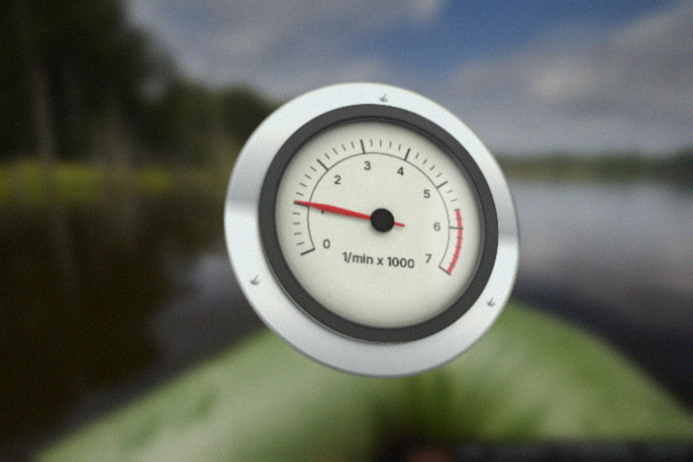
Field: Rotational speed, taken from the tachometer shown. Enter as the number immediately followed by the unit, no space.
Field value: 1000rpm
